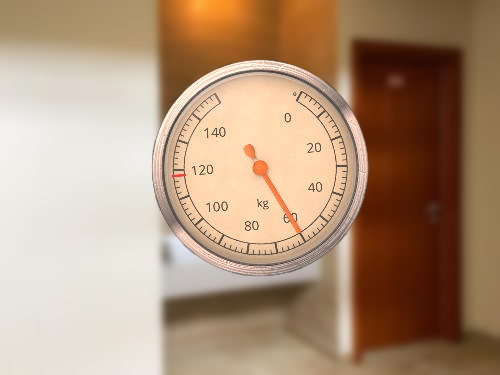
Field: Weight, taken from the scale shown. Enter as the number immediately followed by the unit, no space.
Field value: 60kg
